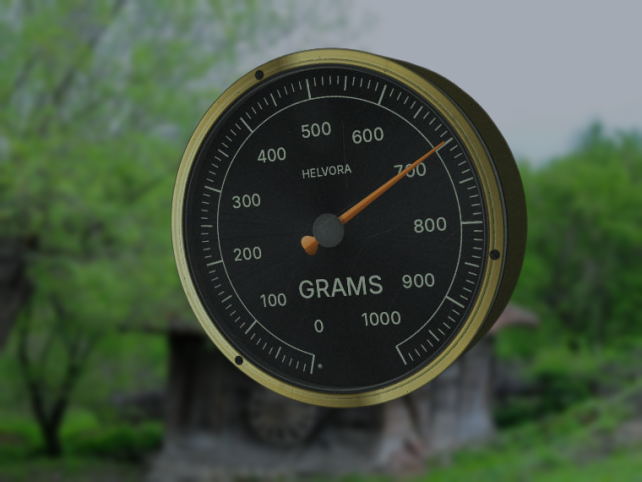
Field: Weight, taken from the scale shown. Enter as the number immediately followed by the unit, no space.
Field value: 700g
